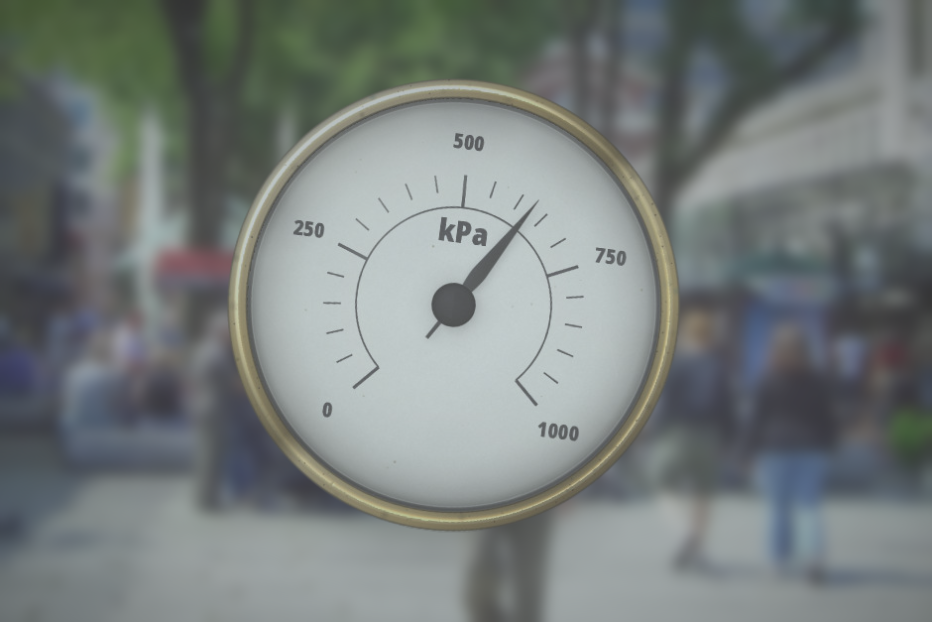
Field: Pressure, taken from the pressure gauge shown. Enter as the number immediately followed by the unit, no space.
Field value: 625kPa
